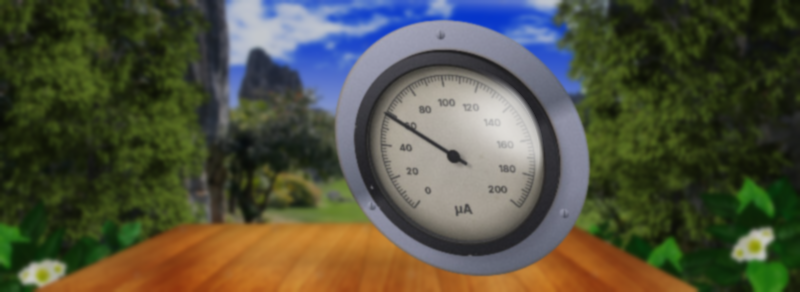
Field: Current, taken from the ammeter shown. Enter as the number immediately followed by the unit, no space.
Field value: 60µA
